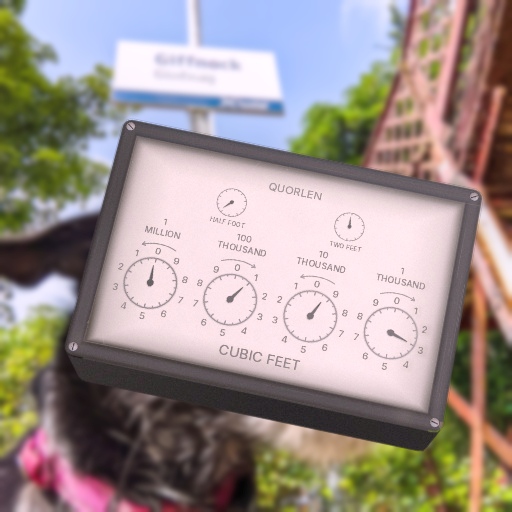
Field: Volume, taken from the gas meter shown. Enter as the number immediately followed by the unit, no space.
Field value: 9300ft³
